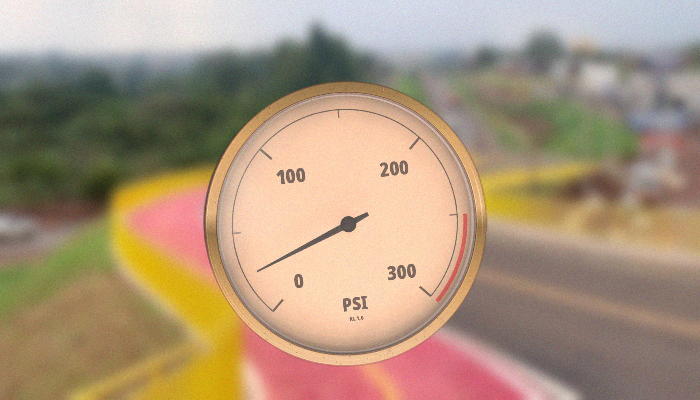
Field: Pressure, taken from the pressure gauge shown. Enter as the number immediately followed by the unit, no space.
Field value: 25psi
